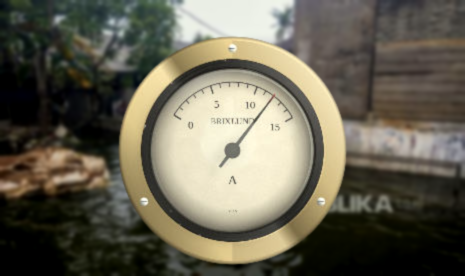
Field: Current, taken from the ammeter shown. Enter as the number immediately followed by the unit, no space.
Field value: 12A
